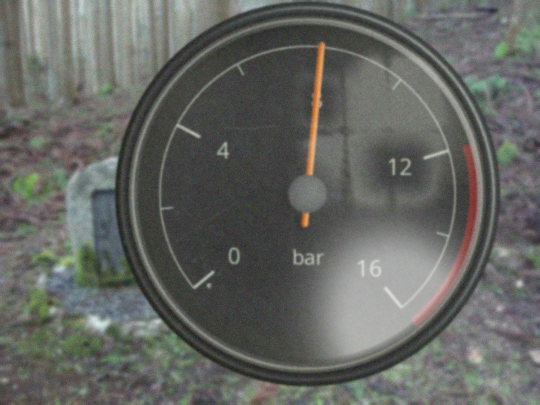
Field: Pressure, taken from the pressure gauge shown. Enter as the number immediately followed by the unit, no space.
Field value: 8bar
